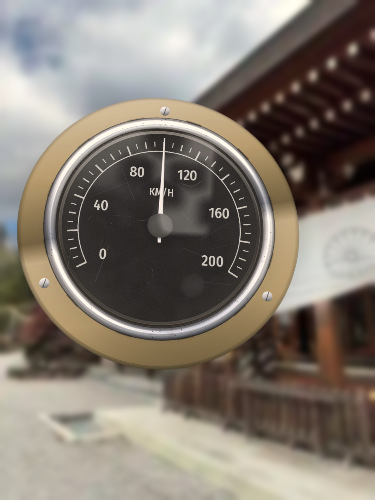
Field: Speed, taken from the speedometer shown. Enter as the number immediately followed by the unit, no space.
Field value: 100km/h
